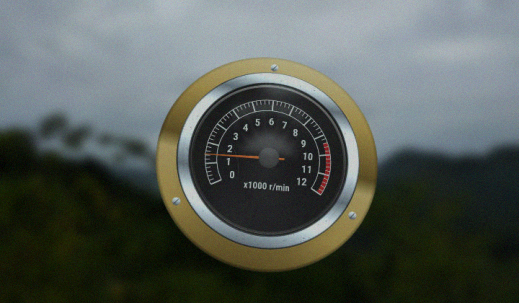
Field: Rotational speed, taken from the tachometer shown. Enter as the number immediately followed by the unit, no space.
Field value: 1400rpm
